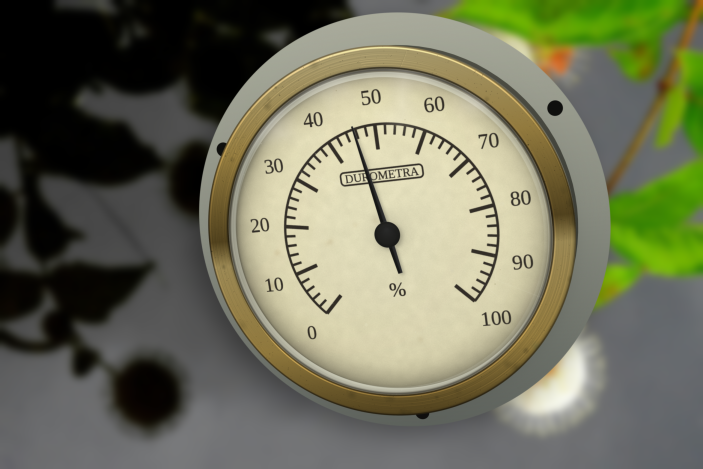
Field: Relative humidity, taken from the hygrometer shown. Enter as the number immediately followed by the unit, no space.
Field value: 46%
